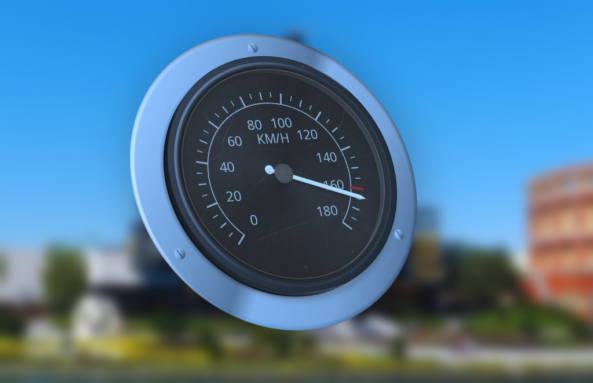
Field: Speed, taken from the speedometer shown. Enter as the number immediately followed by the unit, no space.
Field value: 165km/h
